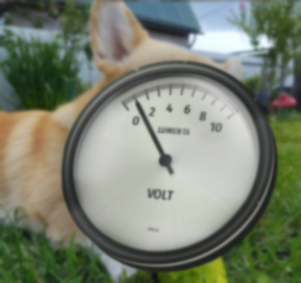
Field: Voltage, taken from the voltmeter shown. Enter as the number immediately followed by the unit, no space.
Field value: 1V
